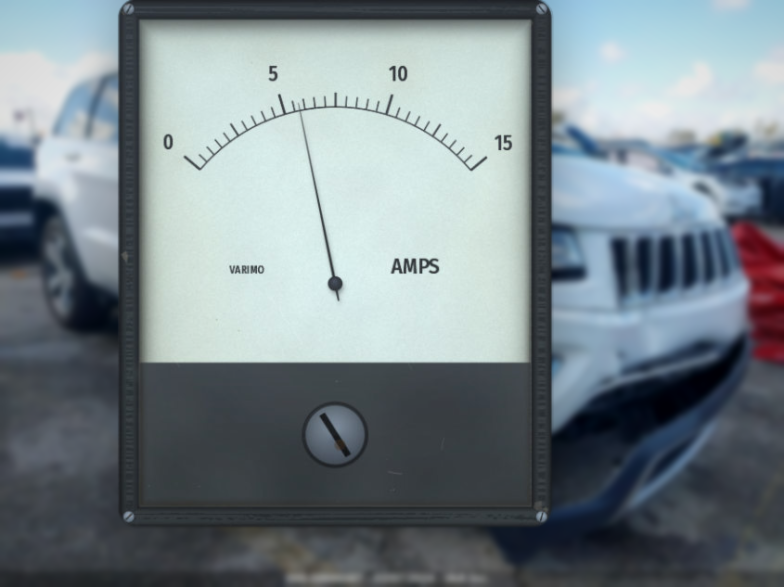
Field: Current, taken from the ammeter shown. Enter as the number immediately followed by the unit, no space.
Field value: 5.75A
